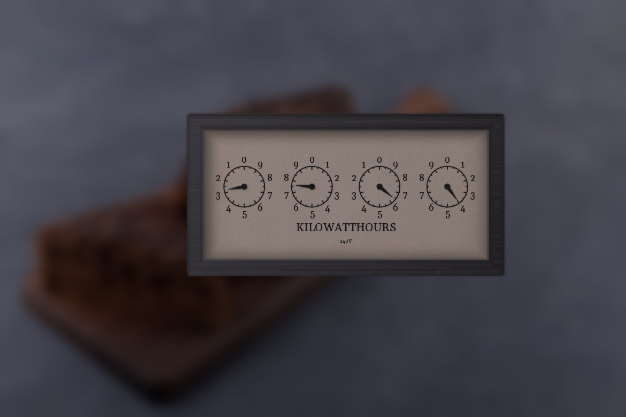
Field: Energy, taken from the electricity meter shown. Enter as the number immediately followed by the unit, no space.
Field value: 2764kWh
